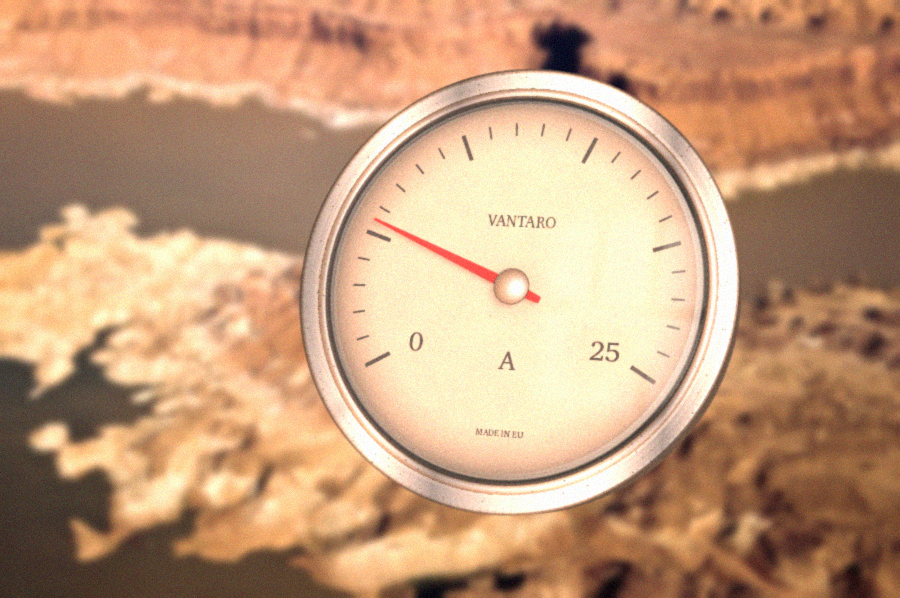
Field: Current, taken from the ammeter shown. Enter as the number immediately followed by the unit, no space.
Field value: 5.5A
